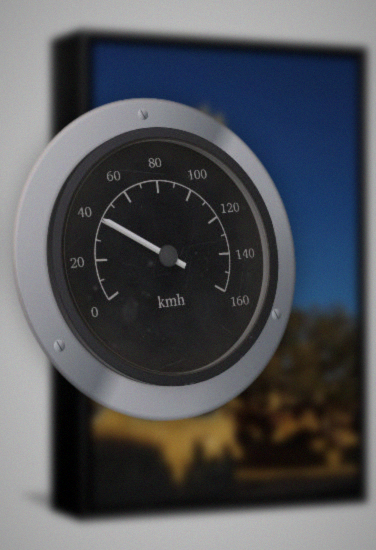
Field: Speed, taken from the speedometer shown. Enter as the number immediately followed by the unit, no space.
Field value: 40km/h
